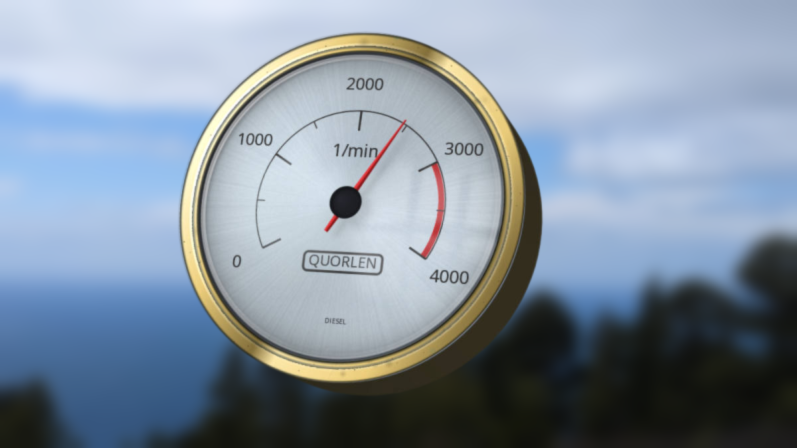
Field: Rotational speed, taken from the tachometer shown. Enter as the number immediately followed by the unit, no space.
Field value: 2500rpm
